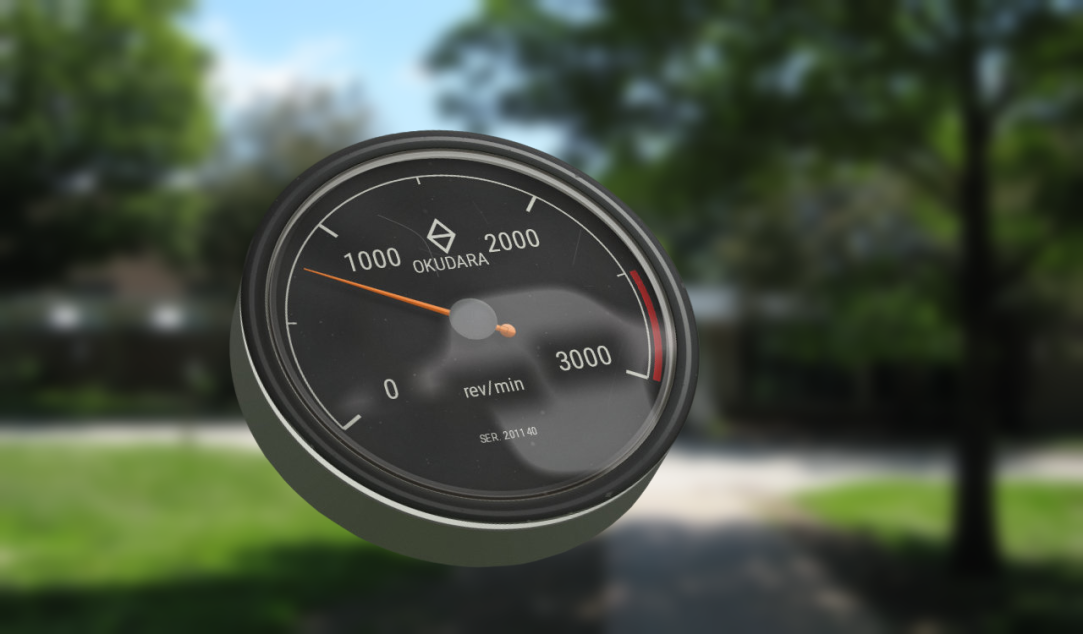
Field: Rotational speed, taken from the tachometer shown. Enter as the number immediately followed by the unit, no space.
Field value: 750rpm
